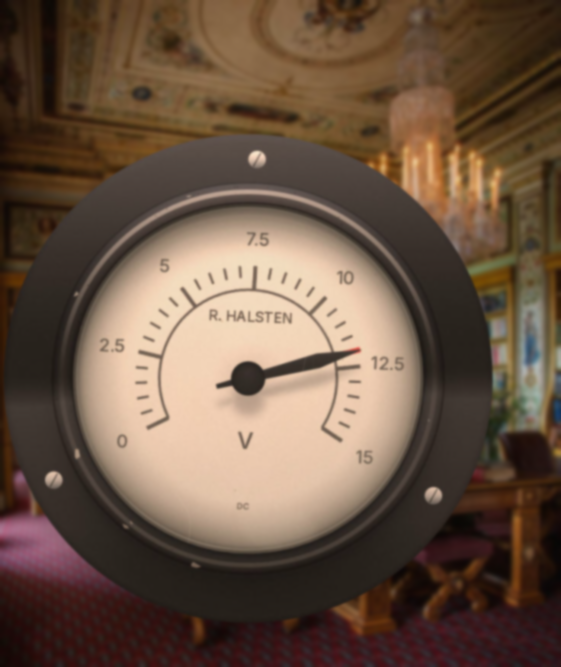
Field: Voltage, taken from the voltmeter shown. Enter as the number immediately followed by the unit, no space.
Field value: 12V
